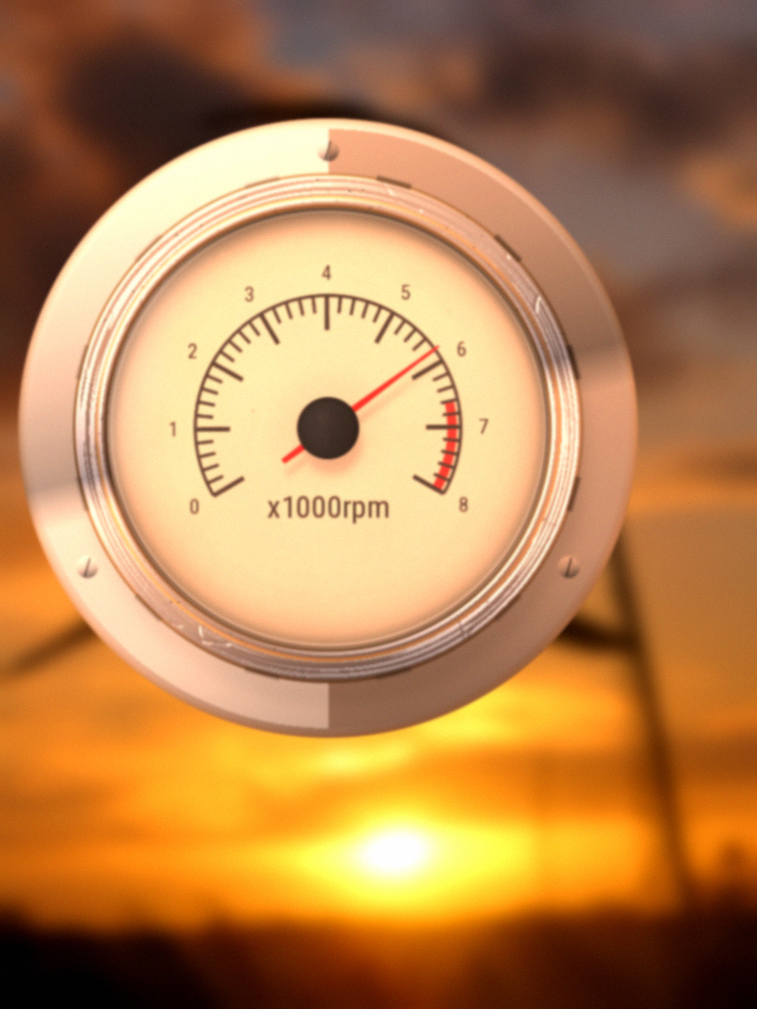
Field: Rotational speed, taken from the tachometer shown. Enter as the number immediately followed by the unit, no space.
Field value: 5800rpm
